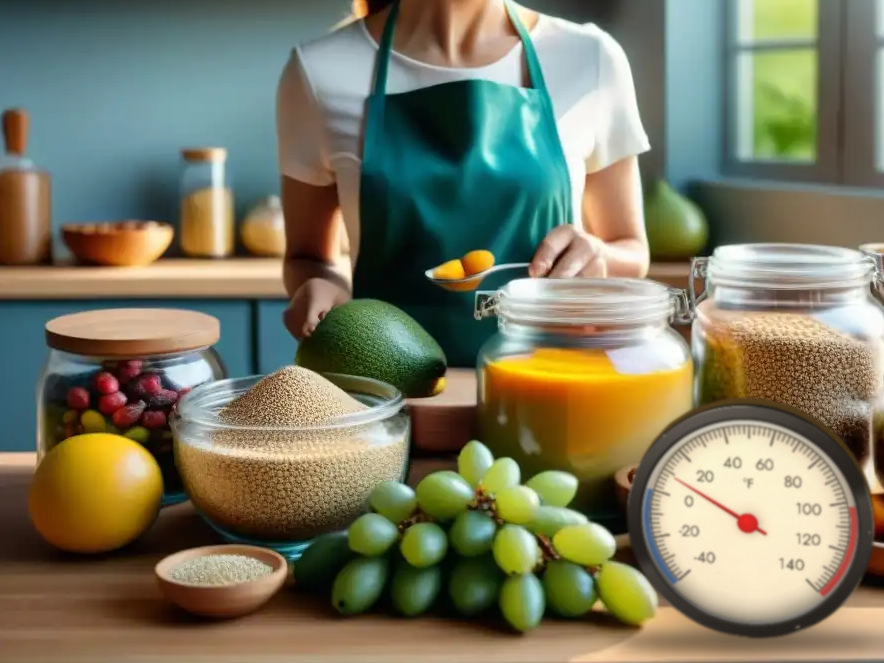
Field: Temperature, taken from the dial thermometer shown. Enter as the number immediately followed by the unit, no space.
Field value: 10°F
